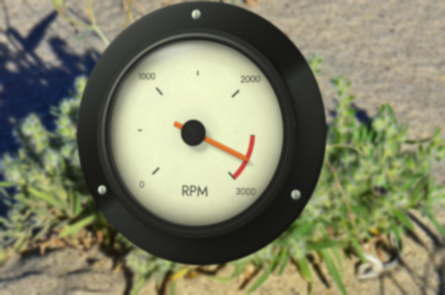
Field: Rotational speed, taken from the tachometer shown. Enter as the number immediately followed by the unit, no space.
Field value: 2750rpm
